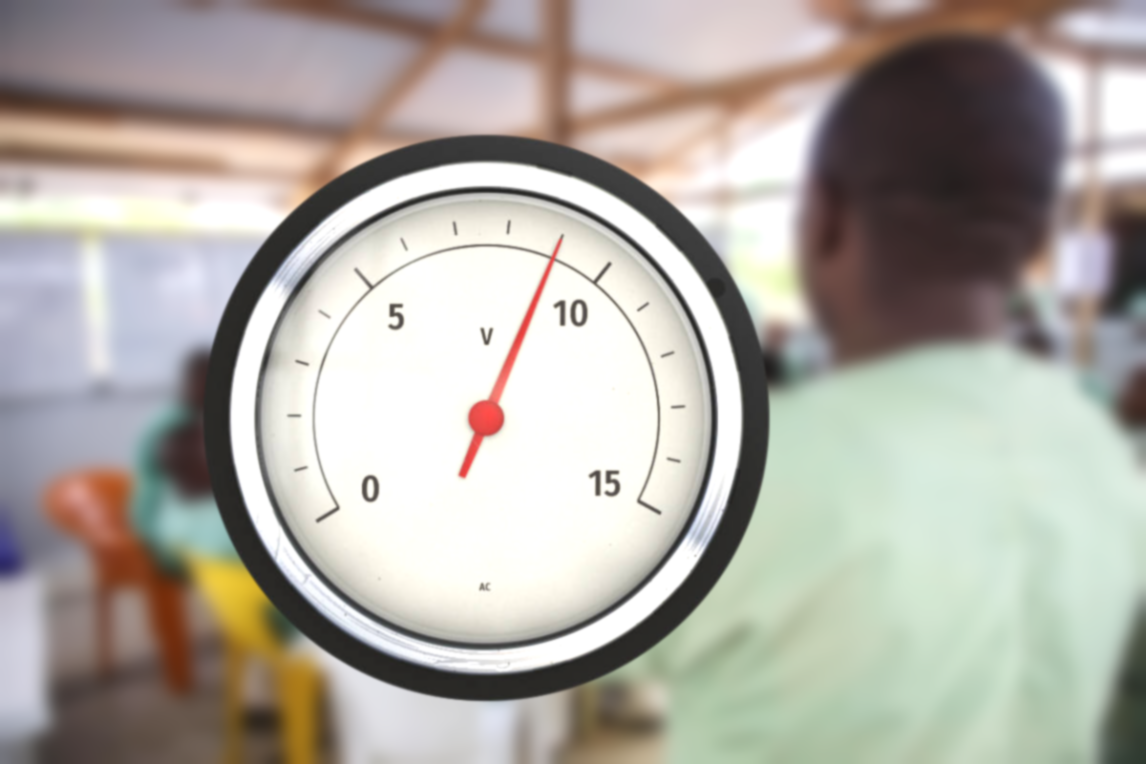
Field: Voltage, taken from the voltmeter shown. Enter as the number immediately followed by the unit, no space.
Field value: 9V
